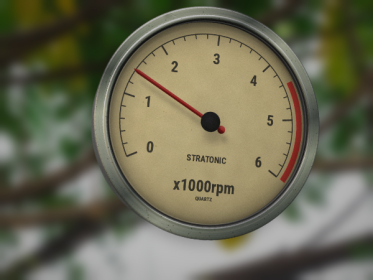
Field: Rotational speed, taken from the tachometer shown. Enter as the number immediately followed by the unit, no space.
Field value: 1400rpm
